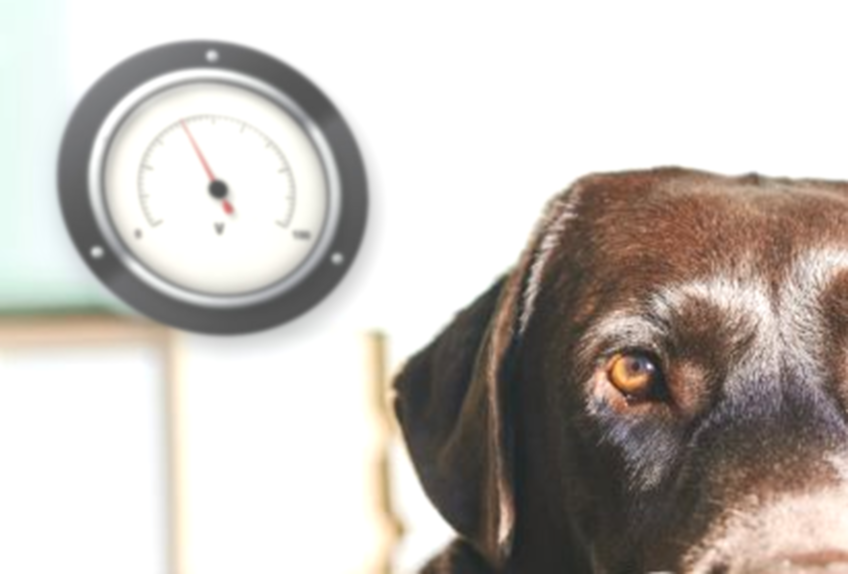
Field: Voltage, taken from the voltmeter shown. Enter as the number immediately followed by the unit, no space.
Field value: 40V
